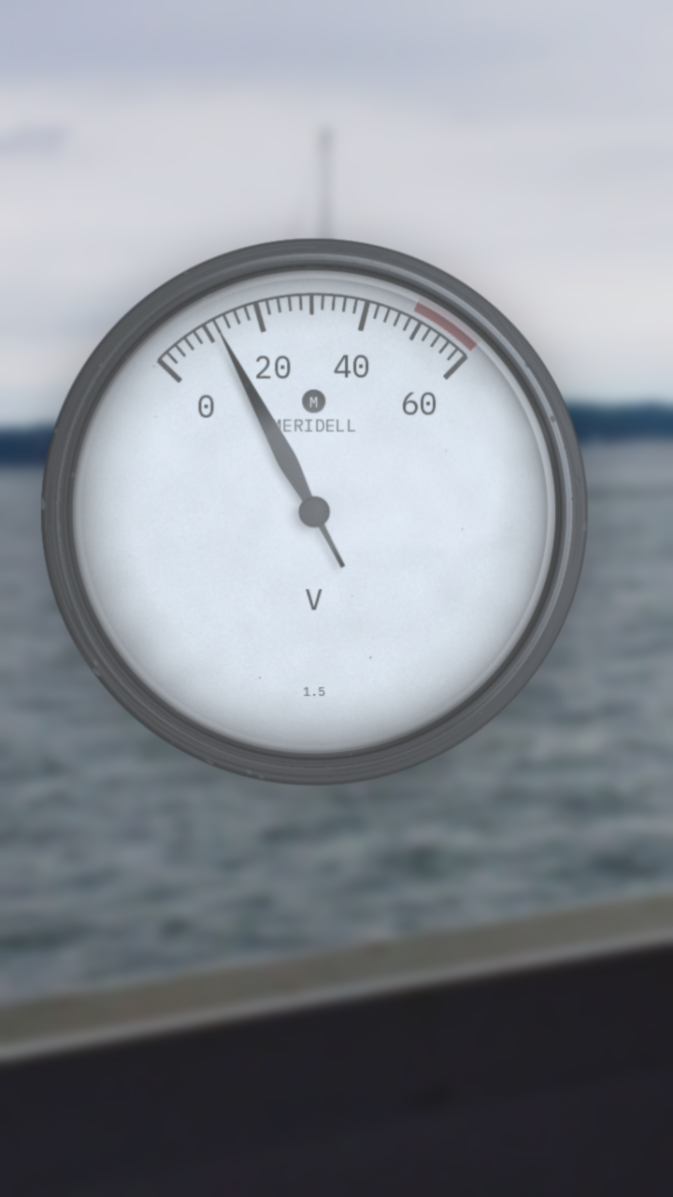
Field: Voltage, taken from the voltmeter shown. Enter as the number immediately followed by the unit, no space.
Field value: 12V
